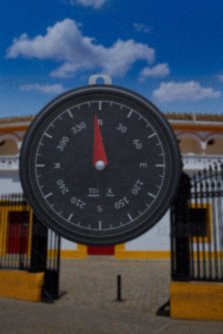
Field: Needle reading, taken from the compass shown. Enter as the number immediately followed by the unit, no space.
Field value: 355°
